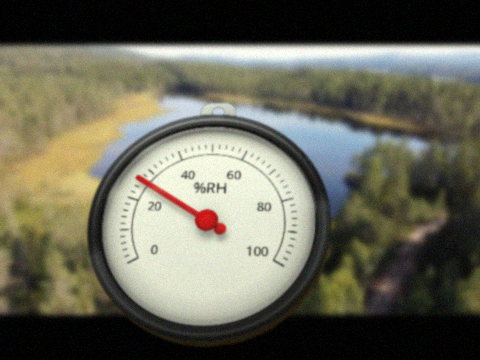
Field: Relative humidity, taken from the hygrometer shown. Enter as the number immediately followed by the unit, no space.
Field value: 26%
